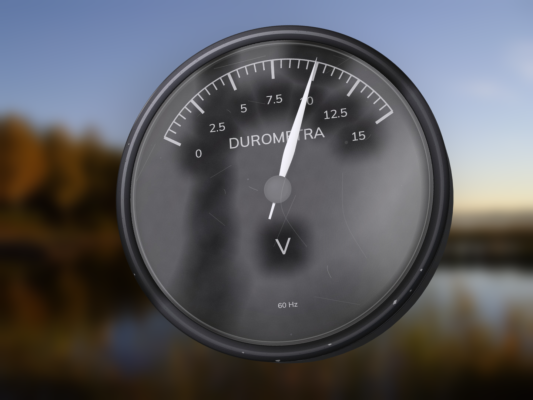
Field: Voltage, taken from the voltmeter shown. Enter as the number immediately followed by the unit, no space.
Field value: 10V
